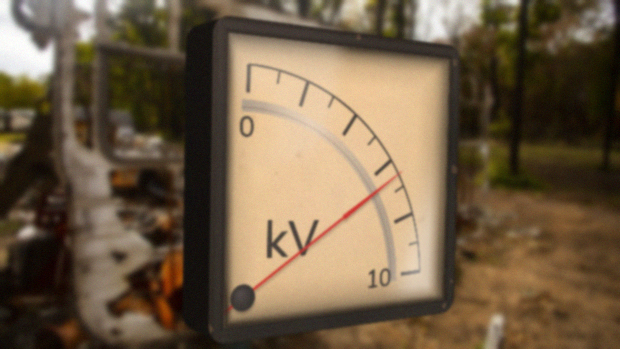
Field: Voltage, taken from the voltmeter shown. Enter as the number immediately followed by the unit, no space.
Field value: 6.5kV
